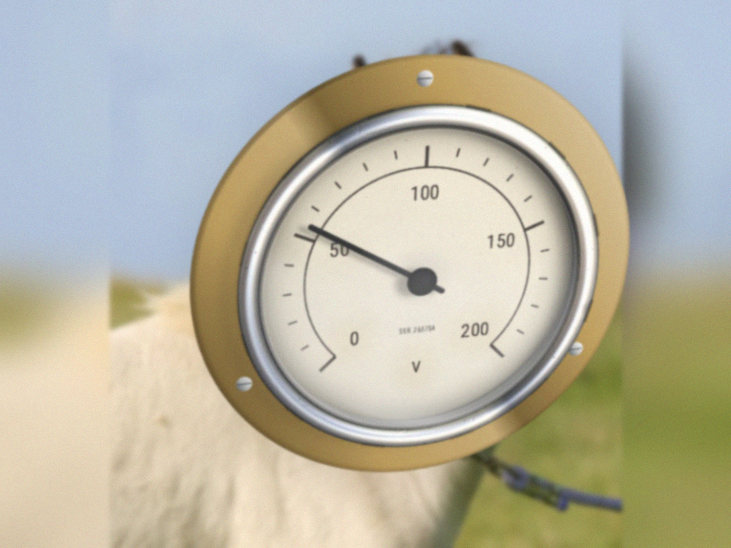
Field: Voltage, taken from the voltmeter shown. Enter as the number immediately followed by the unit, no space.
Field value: 55V
